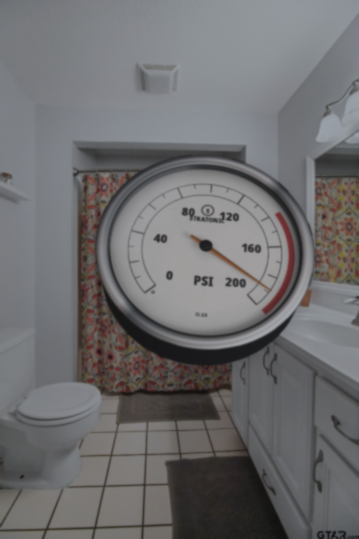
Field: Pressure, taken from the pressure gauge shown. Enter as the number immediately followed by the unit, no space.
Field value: 190psi
